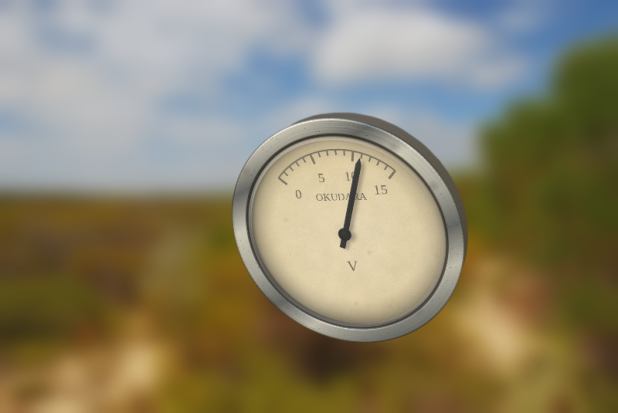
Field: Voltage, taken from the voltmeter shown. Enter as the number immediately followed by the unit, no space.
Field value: 11V
